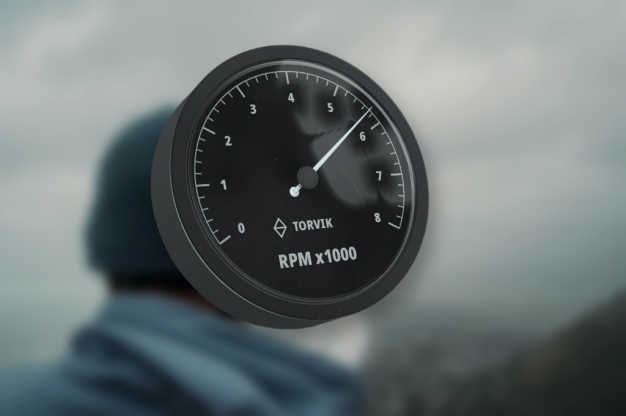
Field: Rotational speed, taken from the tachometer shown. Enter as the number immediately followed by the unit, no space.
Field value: 5700rpm
